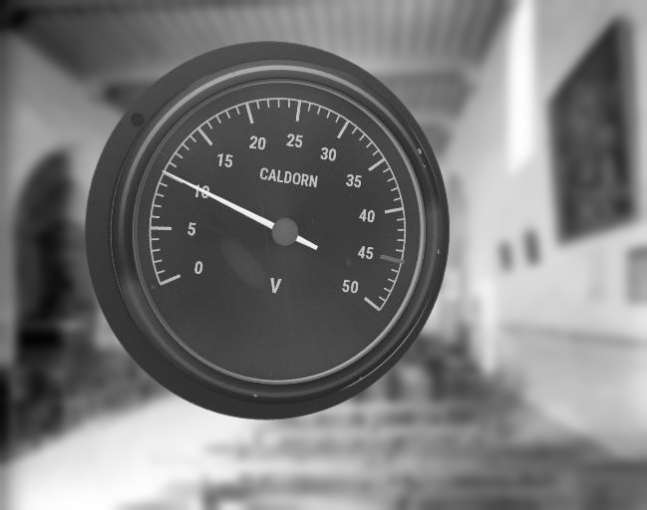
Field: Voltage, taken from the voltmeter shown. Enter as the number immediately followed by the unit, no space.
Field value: 10V
